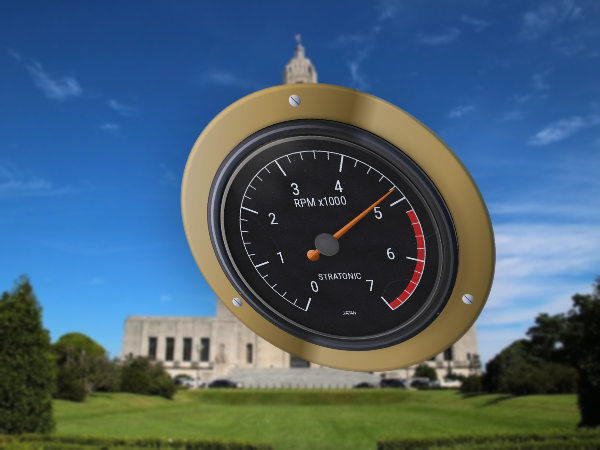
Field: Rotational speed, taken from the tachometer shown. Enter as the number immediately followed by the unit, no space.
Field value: 4800rpm
